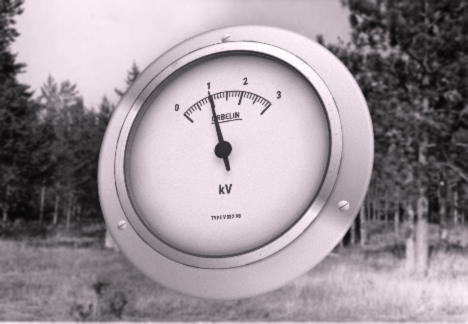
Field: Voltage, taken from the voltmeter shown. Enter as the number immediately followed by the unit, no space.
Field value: 1kV
